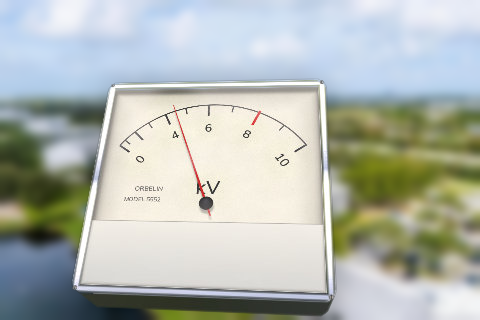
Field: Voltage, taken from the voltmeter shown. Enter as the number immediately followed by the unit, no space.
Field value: 4.5kV
